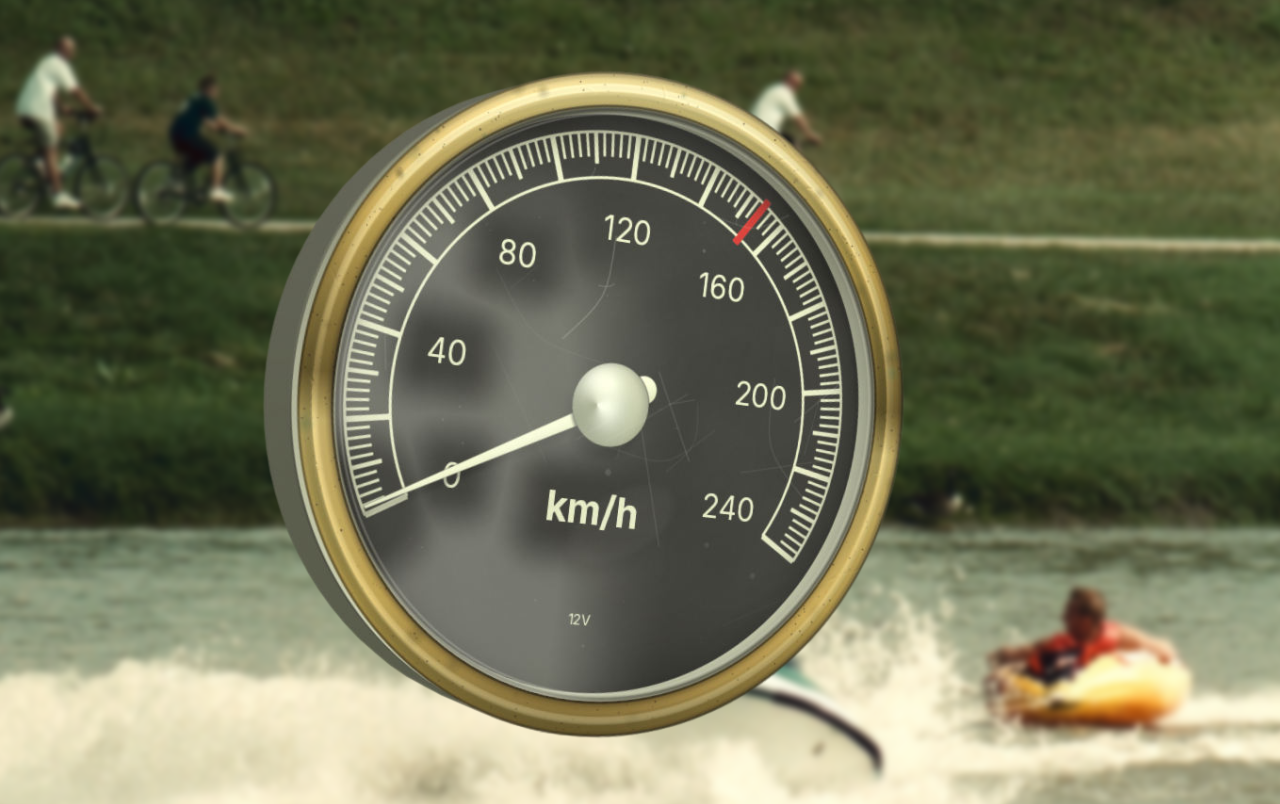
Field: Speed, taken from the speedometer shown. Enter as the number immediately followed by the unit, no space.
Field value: 2km/h
